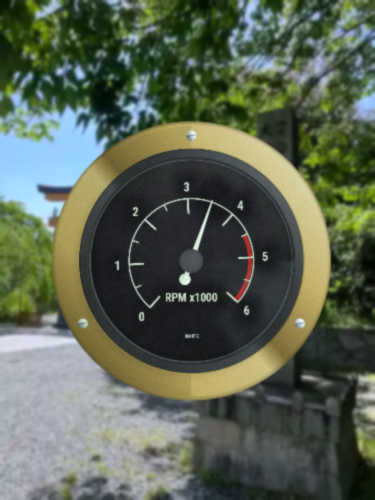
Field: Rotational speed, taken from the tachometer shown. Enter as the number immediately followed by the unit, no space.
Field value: 3500rpm
